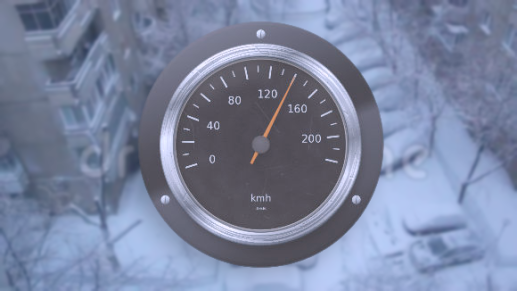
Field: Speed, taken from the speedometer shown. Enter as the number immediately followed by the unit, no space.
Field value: 140km/h
